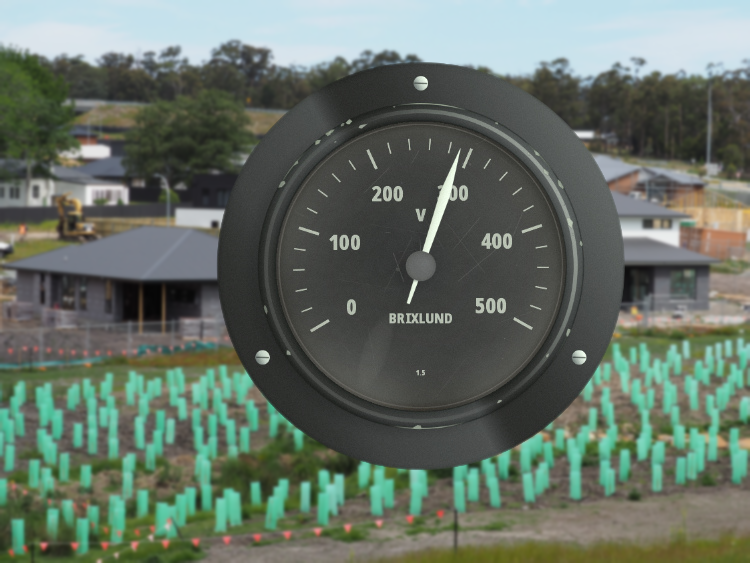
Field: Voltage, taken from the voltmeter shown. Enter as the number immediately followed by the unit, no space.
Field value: 290V
